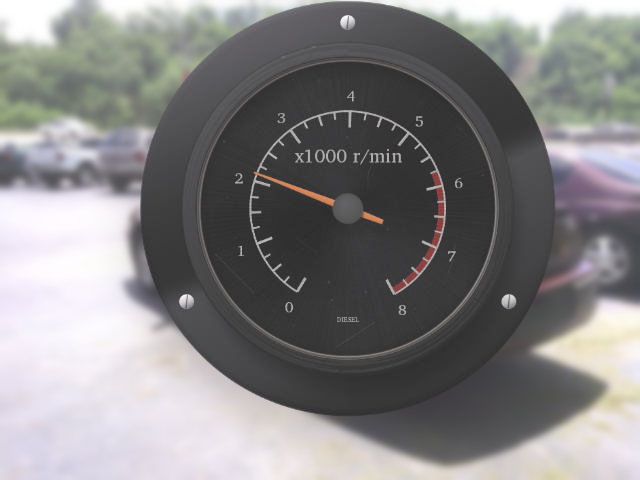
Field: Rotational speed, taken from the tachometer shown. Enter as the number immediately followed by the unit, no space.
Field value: 2125rpm
